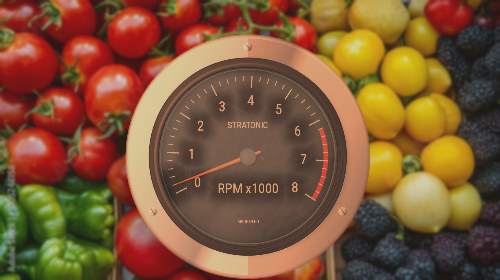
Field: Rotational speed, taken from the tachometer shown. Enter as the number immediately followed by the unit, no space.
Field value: 200rpm
